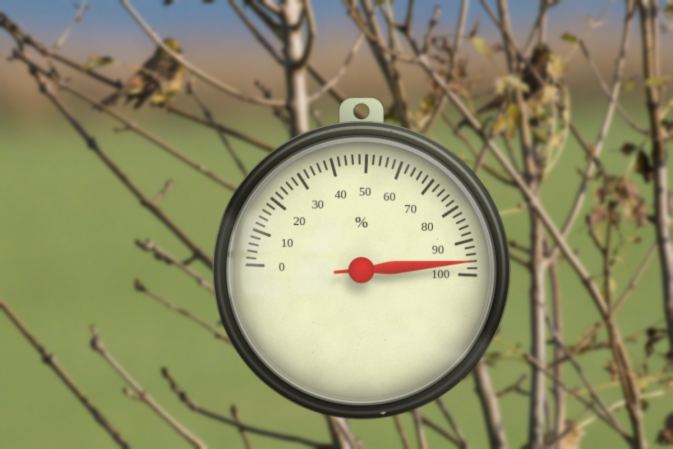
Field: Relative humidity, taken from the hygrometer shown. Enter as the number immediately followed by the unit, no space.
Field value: 96%
